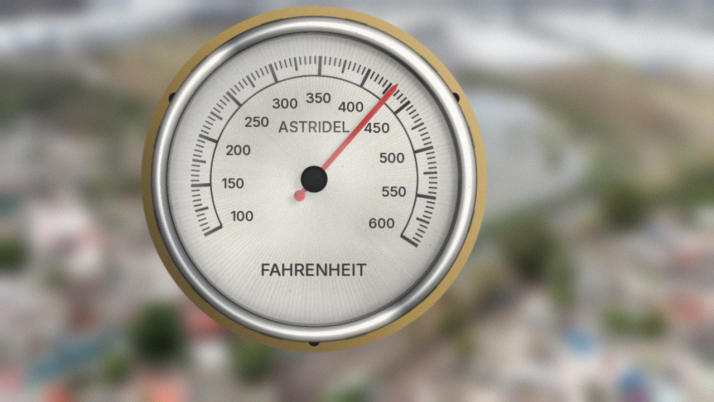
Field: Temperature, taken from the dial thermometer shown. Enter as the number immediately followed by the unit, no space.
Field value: 430°F
